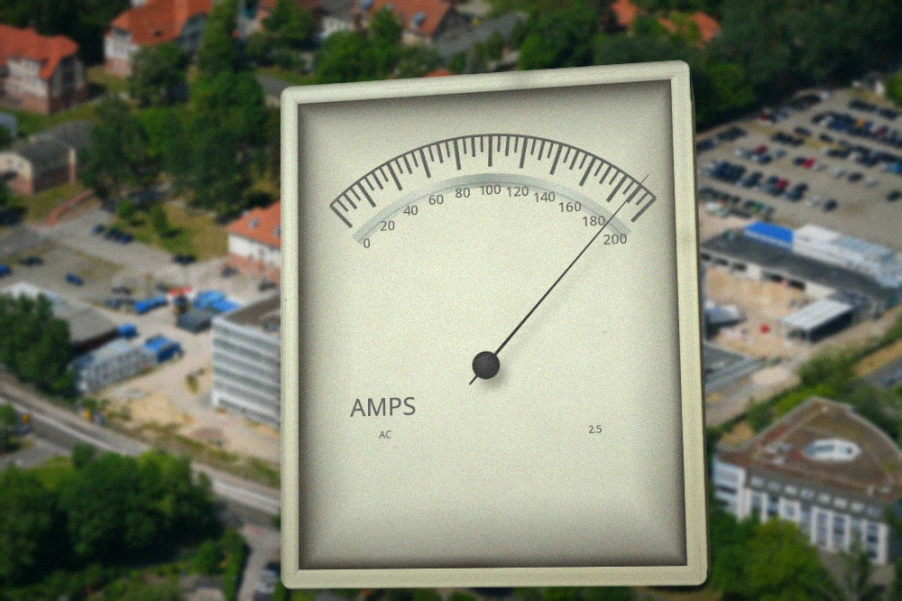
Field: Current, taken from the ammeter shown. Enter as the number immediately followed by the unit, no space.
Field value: 190A
